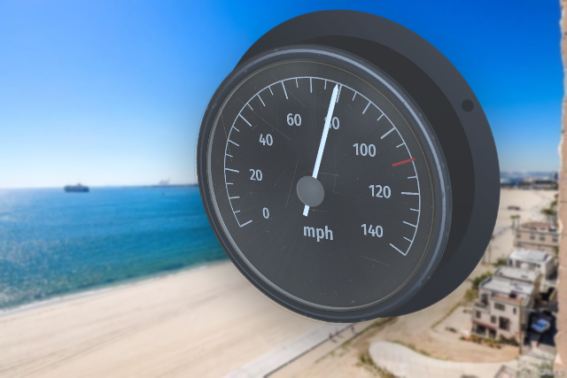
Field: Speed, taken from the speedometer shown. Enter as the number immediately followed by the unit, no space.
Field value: 80mph
